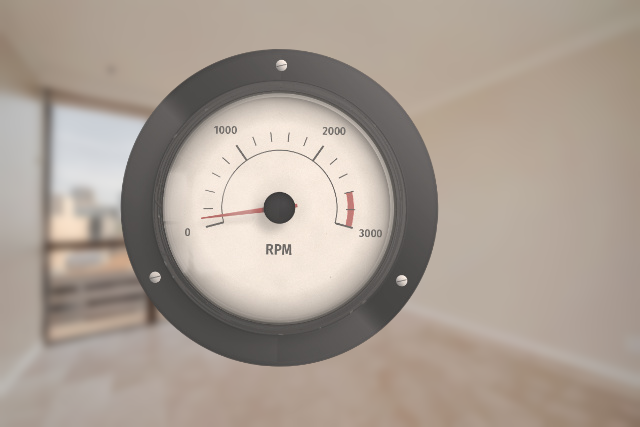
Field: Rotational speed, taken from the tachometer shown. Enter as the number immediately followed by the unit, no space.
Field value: 100rpm
